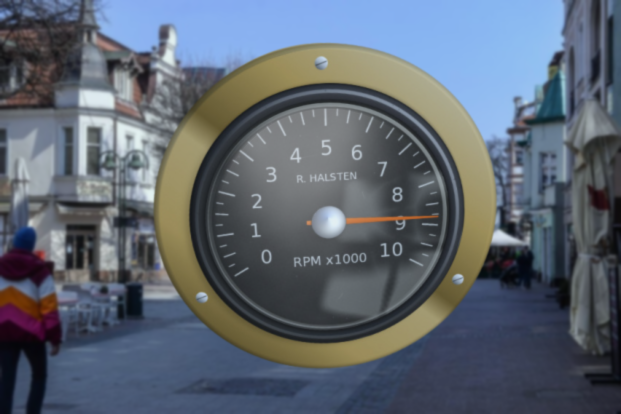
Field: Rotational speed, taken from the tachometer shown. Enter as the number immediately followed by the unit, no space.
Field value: 8750rpm
